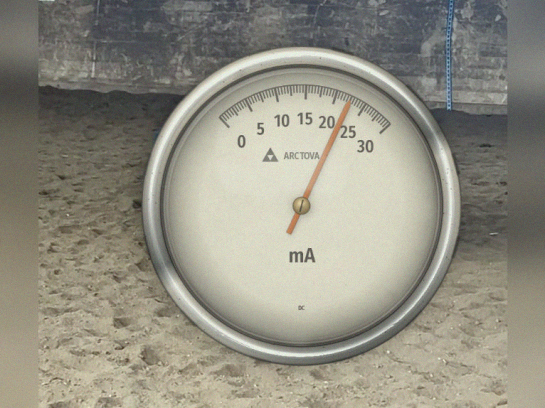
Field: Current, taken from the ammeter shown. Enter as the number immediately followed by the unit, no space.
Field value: 22.5mA
